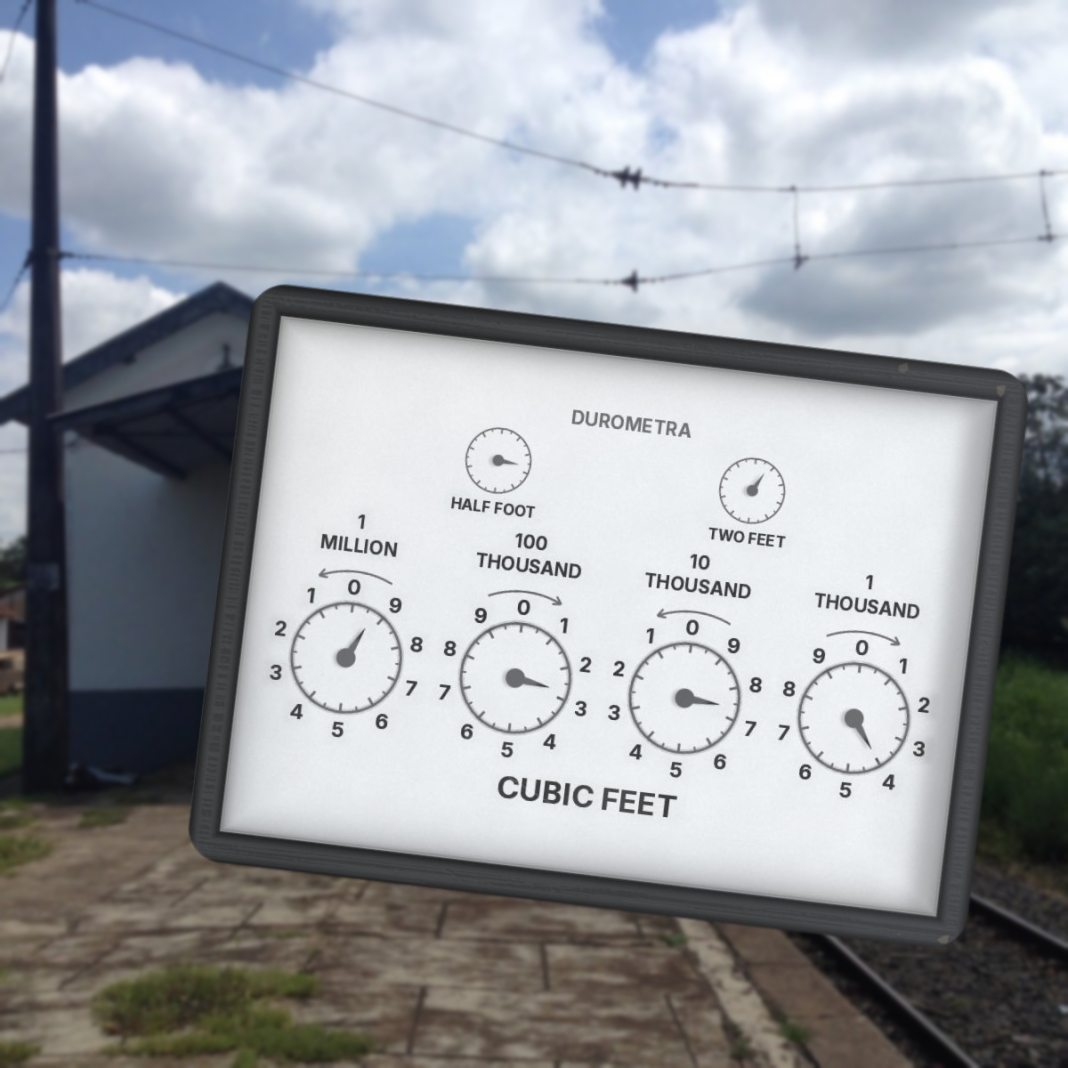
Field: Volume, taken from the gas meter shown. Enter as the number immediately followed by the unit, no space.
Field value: 927400ft³
